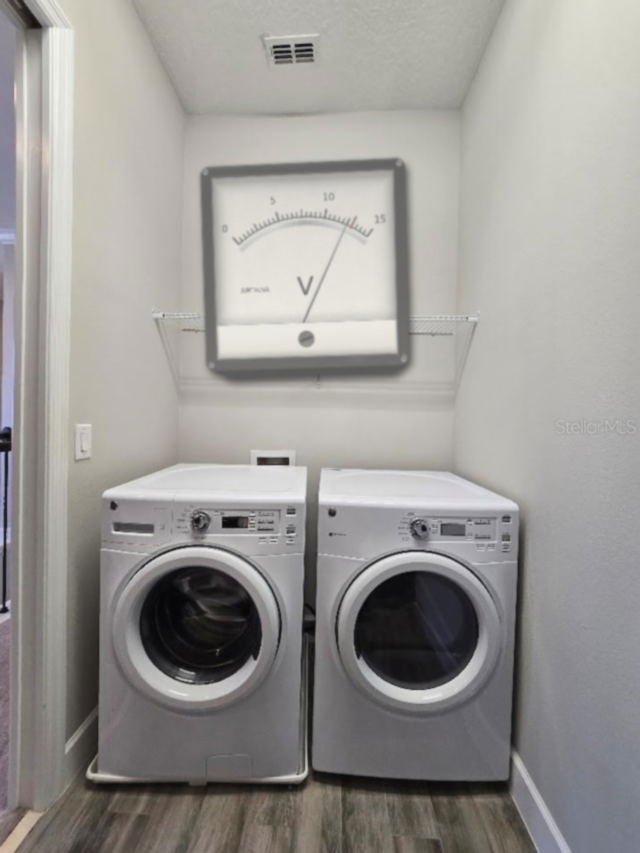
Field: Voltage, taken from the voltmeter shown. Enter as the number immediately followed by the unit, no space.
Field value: 12.5V
